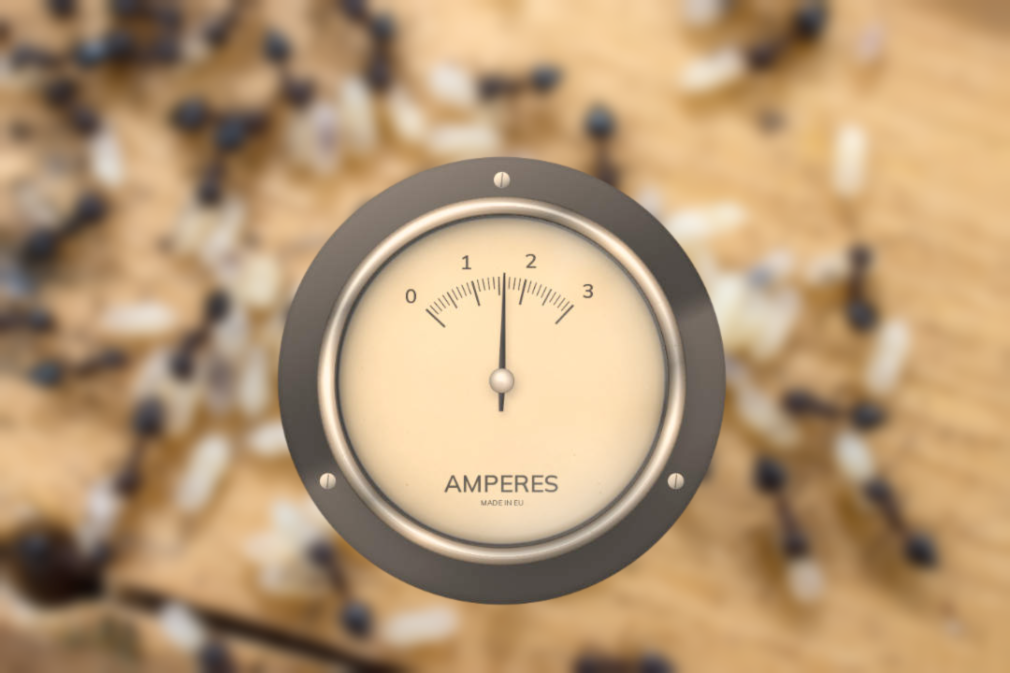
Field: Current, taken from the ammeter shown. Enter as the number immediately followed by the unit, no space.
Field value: 1.6A
